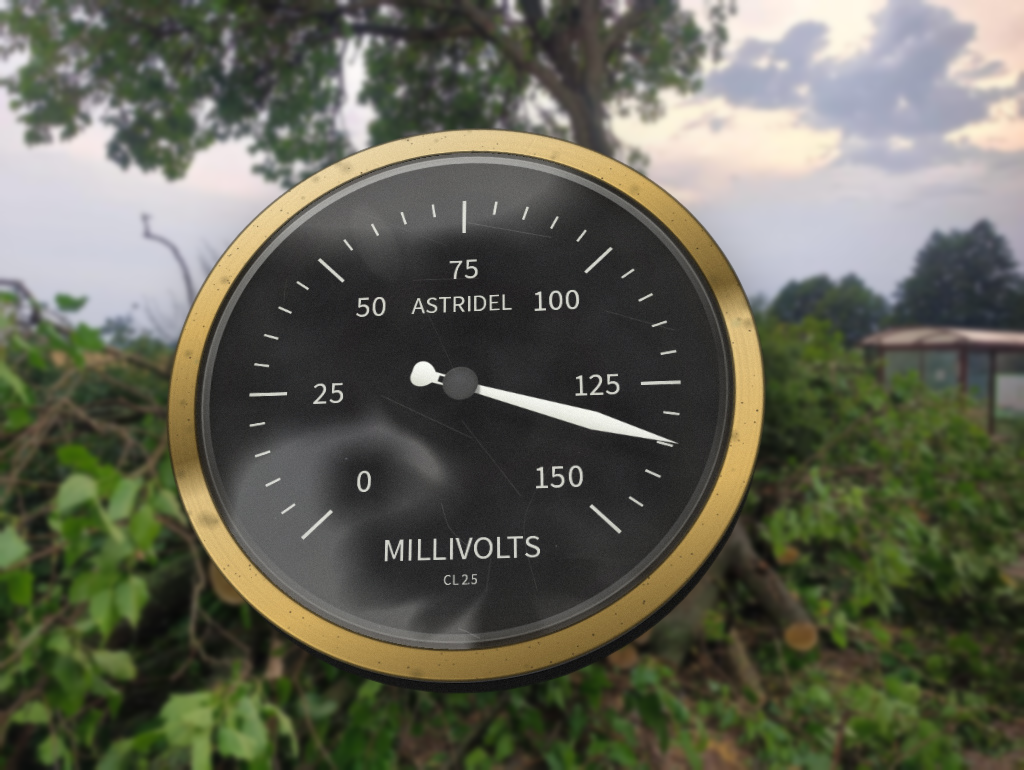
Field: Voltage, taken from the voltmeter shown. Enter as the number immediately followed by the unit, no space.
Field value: 135mV
